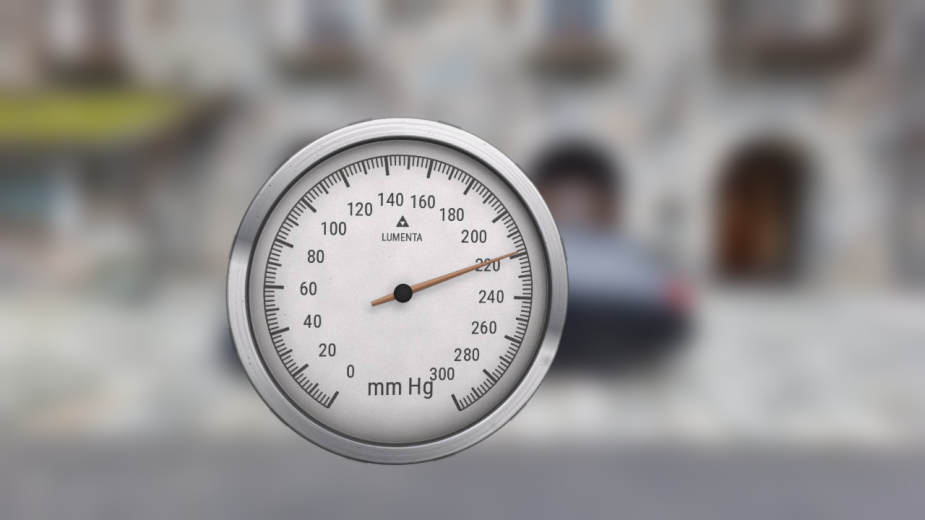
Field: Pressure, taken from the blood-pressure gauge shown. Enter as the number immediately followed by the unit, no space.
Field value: 218mmHg
